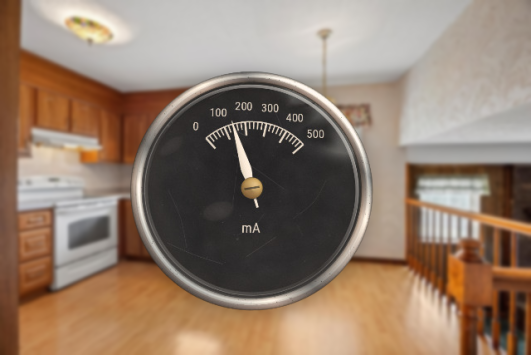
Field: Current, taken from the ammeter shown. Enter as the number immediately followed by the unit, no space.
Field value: 140mA
